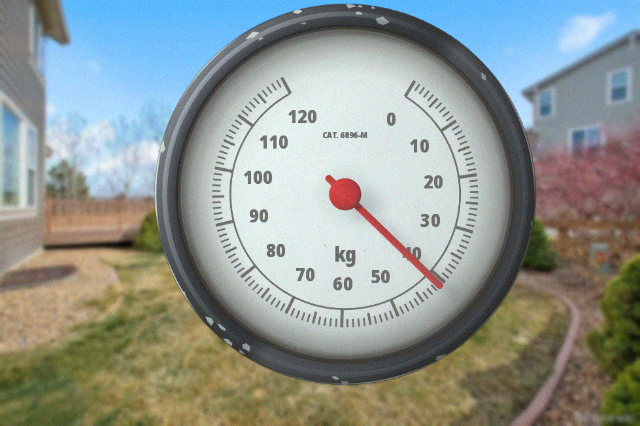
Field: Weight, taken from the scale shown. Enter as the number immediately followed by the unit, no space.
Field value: 41kg
